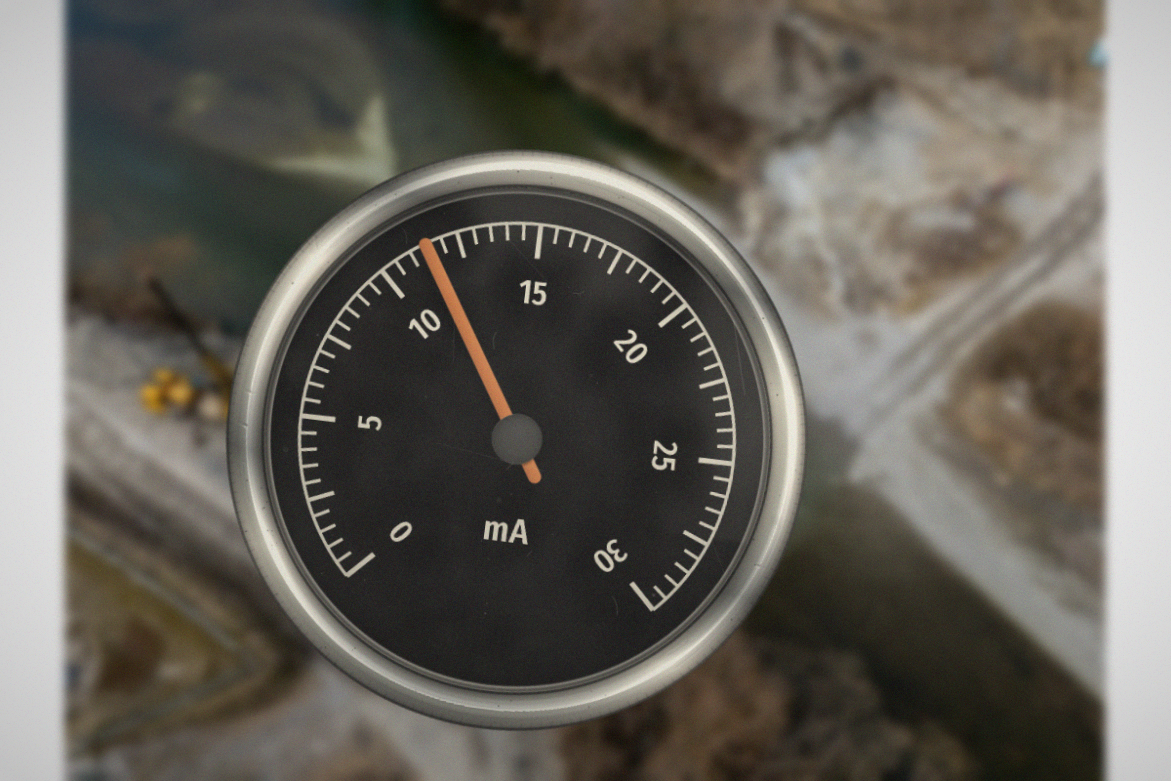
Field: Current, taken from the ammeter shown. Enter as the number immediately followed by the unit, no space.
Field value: 11.5mA
